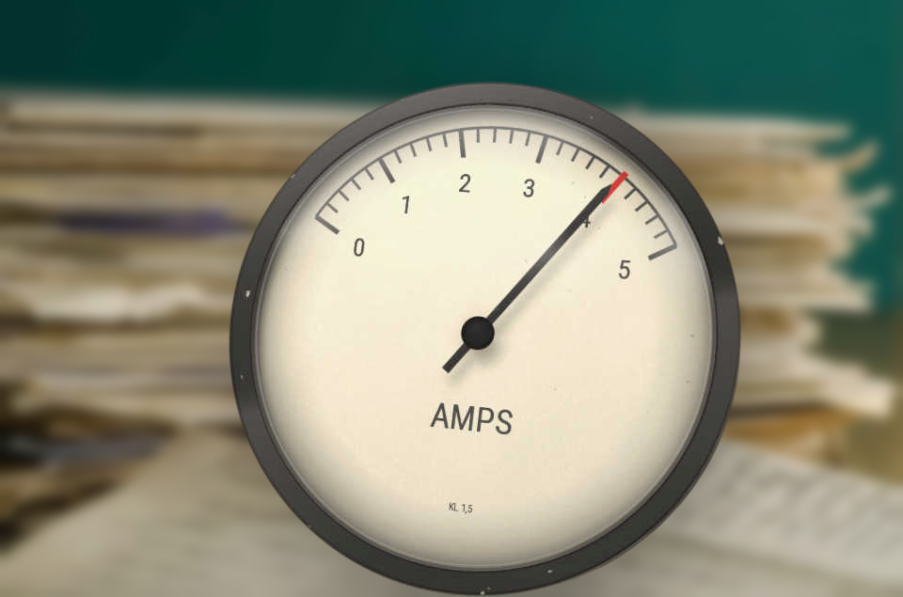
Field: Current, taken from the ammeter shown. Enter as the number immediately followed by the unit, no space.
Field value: 4A
